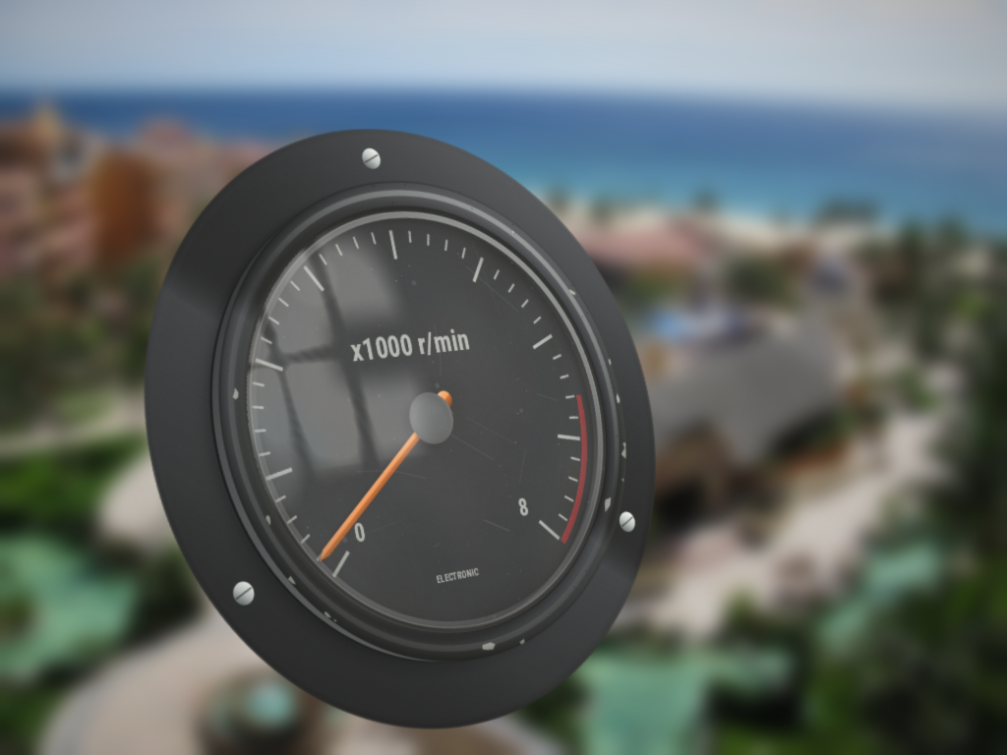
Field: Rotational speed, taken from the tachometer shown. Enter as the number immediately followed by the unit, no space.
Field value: 200rpm
